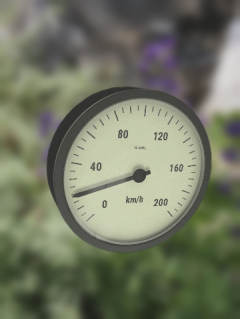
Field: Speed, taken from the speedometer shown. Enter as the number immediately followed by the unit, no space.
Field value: 20km/h
